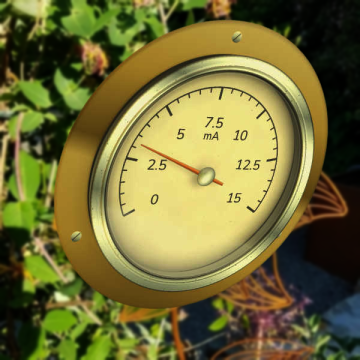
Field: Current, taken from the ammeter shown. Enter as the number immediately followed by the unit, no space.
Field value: 3.25mA
